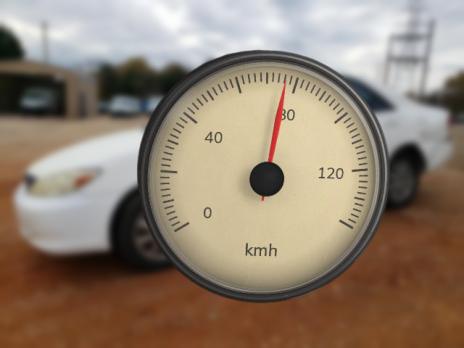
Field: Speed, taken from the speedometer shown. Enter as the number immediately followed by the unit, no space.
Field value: 76km/h
